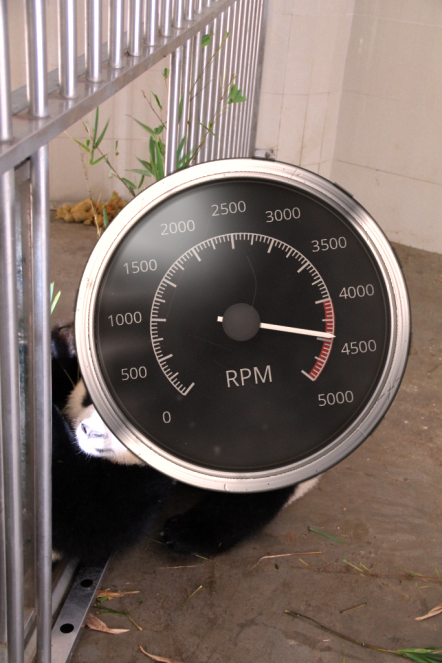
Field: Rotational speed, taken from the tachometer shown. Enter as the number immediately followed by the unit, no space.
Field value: 4450rpm
